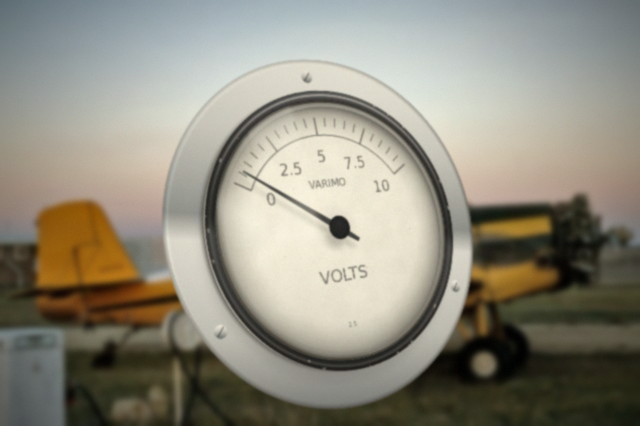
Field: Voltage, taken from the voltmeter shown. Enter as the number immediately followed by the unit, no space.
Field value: 0.5V
